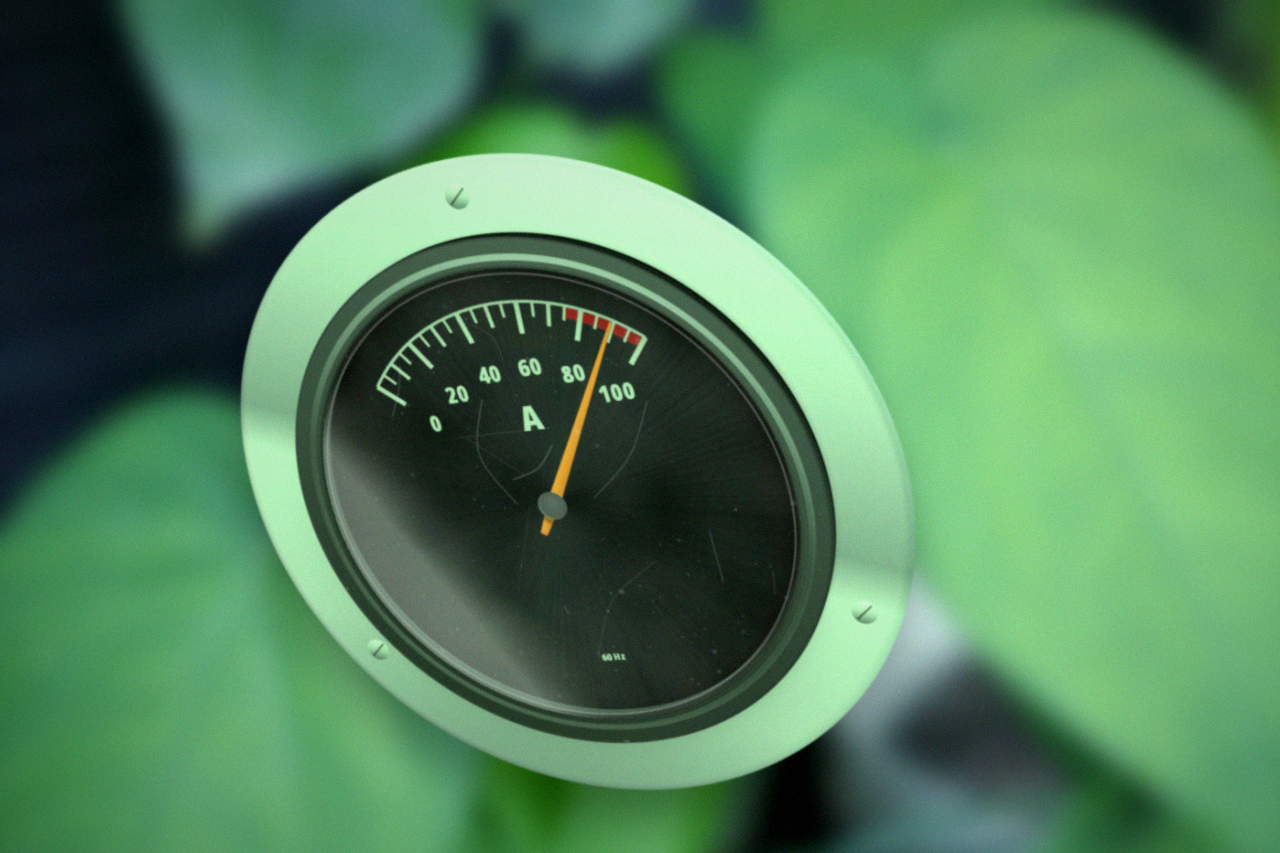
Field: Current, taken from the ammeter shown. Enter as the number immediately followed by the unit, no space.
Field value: 90A
